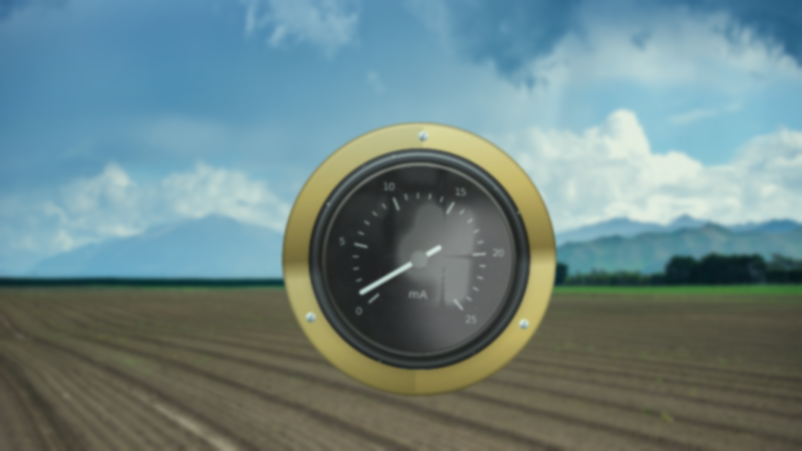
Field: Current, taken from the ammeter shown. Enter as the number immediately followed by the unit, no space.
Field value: 1mA
